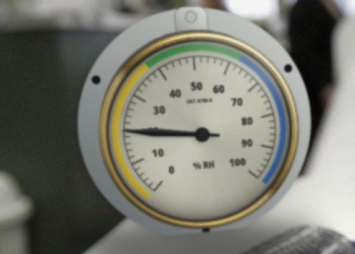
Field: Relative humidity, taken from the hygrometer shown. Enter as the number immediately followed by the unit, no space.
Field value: 20%
